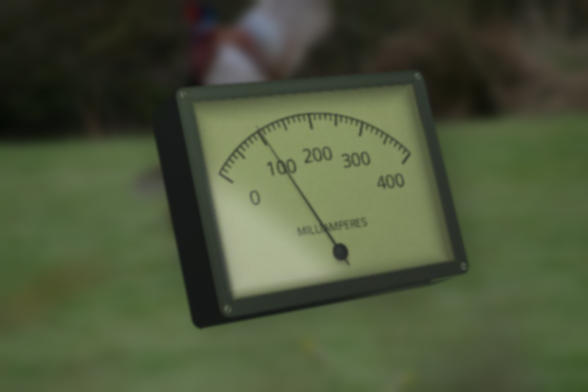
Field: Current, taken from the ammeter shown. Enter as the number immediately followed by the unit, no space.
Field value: 100mA
